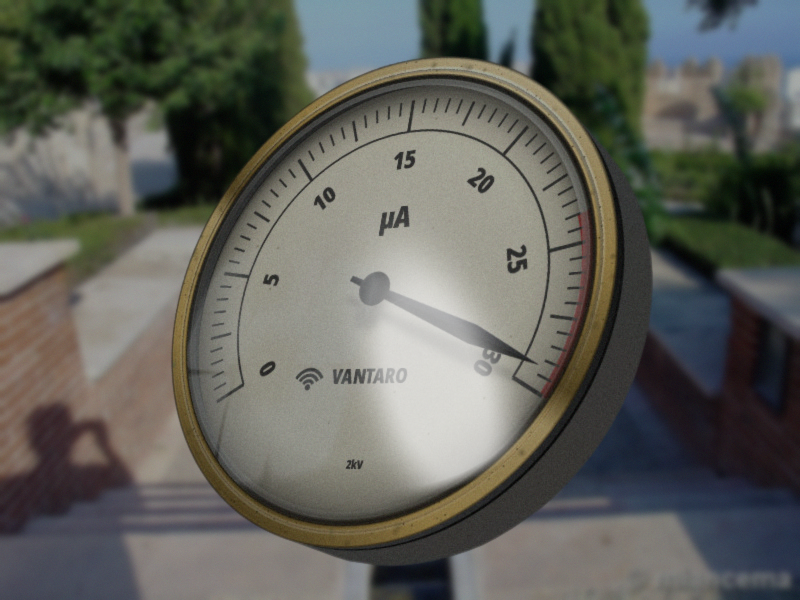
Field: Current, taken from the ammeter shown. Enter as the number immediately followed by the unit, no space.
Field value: 29.25µA
